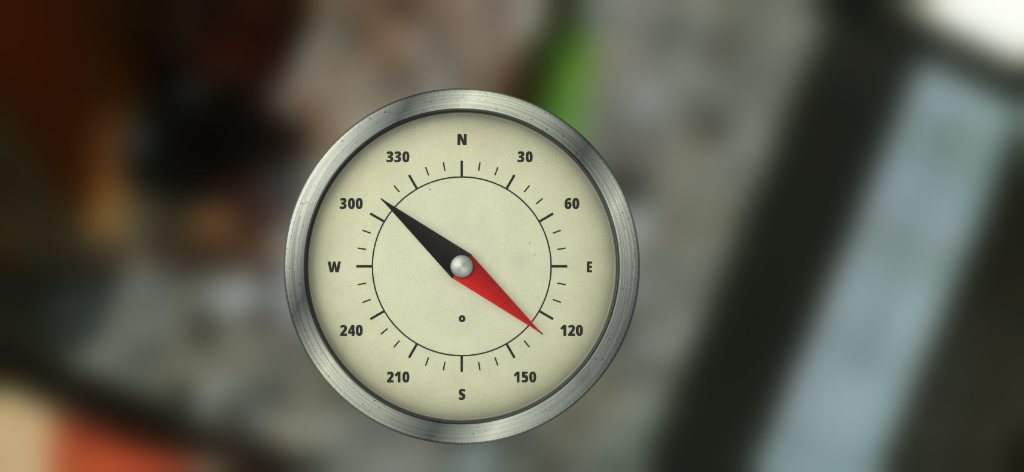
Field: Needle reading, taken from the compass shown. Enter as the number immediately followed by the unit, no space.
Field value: 130°
